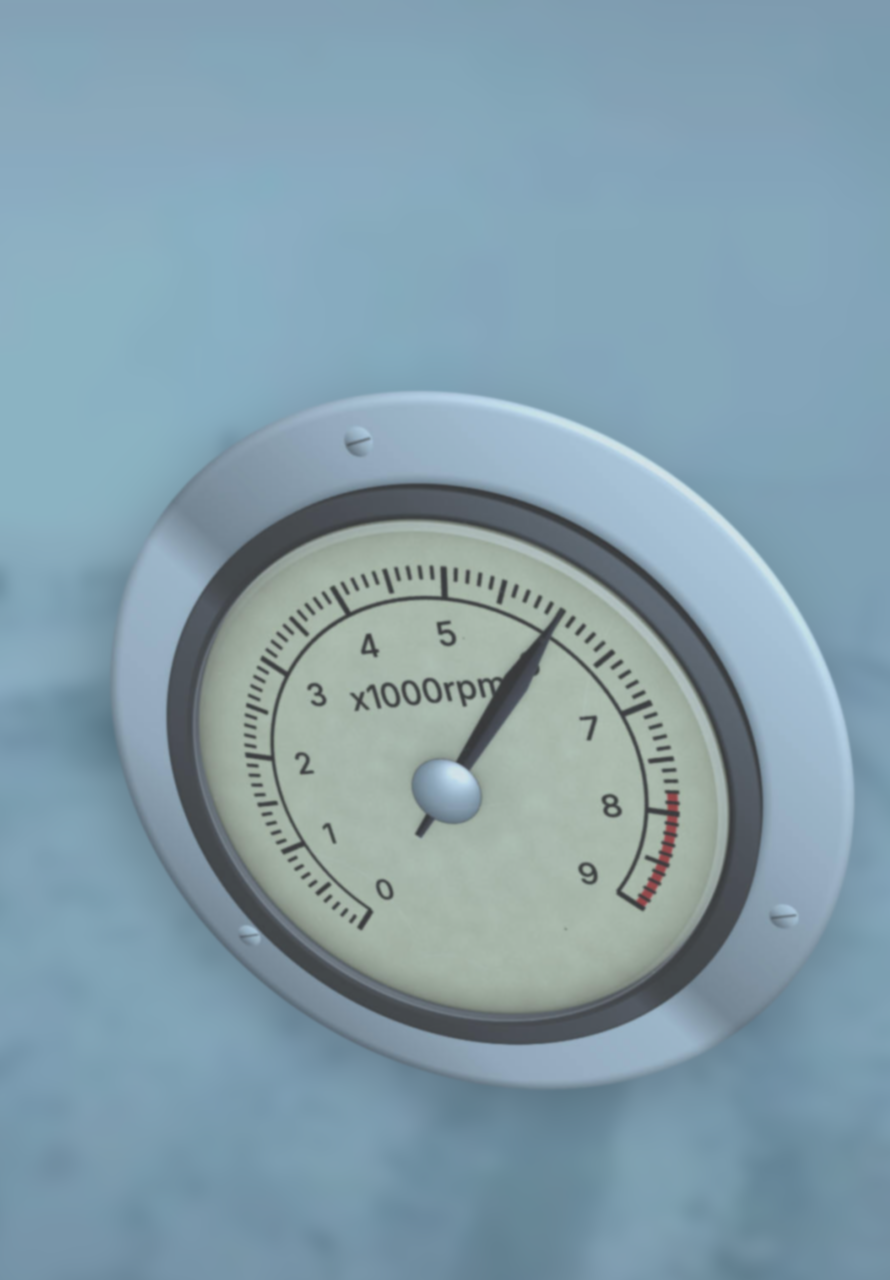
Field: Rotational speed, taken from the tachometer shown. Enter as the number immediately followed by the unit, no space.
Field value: 6000rpm
